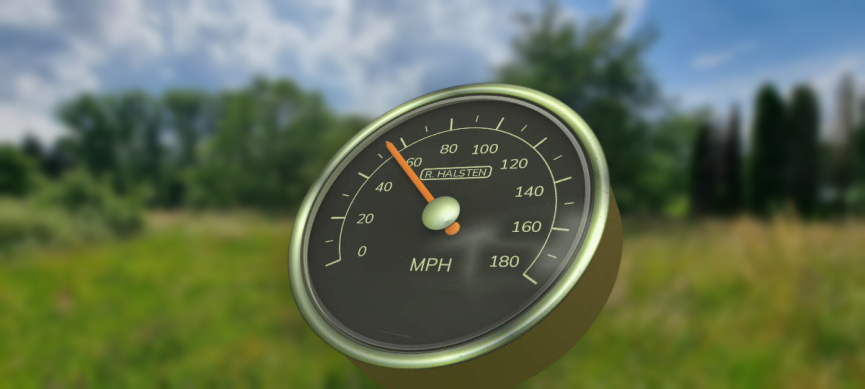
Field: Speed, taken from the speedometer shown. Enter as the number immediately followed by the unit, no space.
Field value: 55mph
